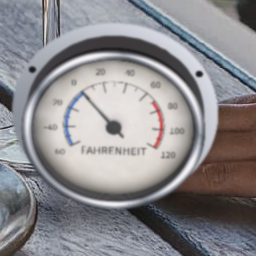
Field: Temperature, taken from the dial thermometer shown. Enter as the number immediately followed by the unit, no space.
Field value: 0°F
